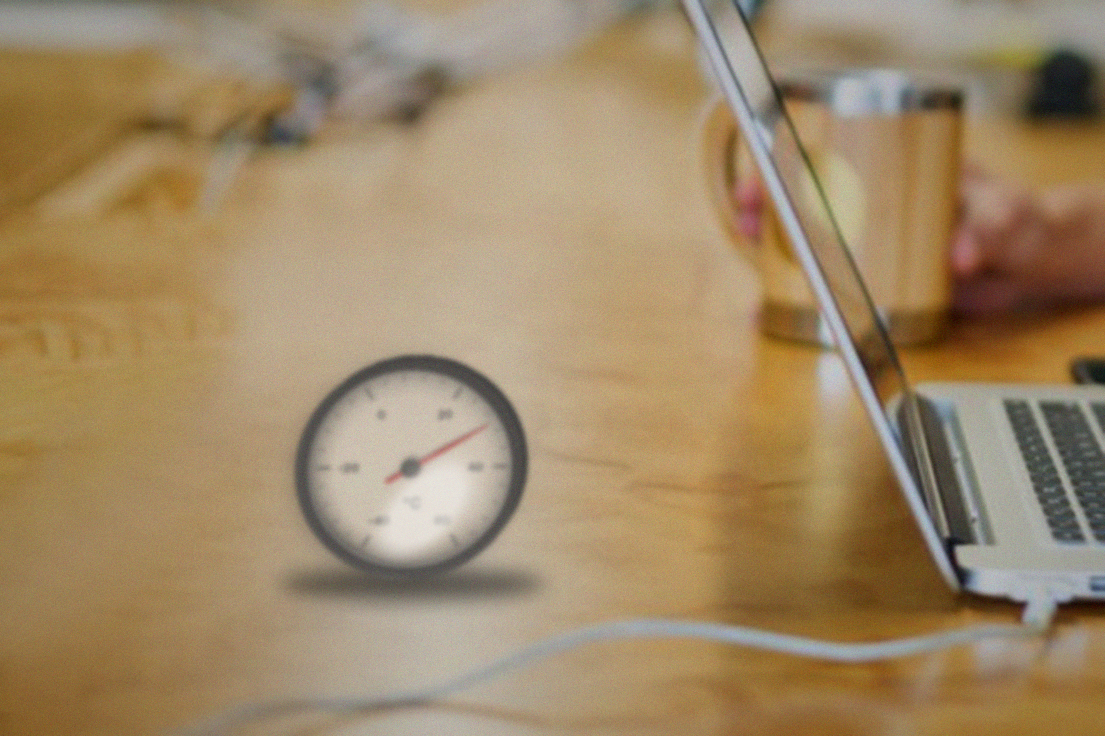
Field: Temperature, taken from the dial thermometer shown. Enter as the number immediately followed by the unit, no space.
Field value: 30°C
